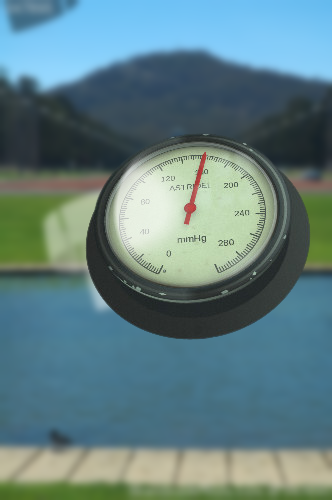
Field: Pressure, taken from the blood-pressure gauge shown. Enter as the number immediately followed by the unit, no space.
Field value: 160mmHg
